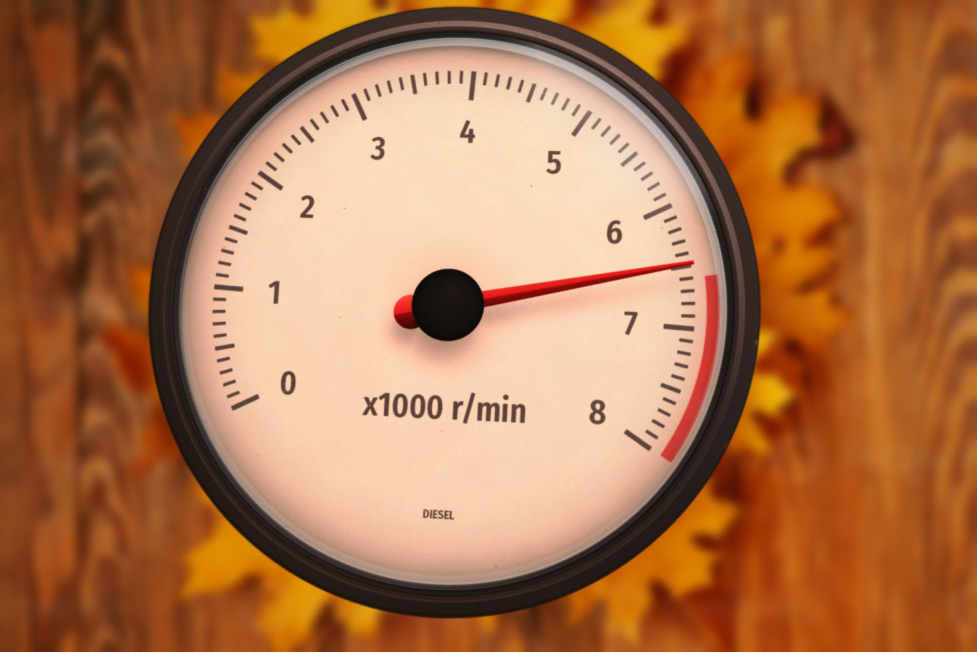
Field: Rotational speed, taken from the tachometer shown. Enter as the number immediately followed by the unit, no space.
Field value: 6500rpm
